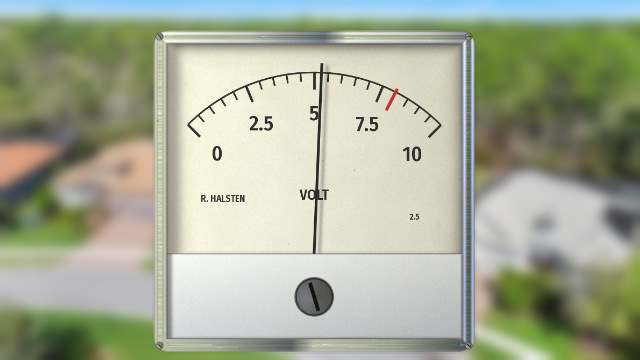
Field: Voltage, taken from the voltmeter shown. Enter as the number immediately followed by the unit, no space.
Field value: 5.25V
